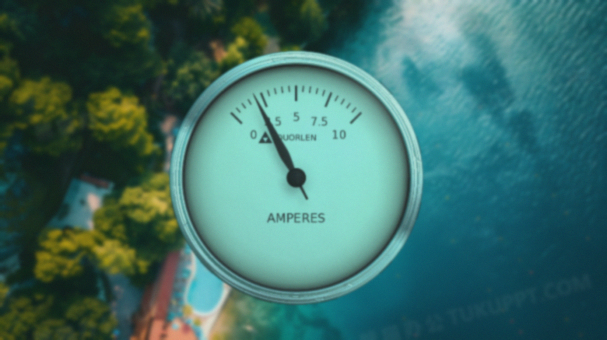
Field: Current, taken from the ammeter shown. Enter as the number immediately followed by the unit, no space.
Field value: 2A
